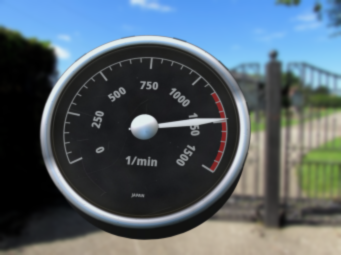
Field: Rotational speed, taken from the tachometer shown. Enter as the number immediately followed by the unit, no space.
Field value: 1250rpm
